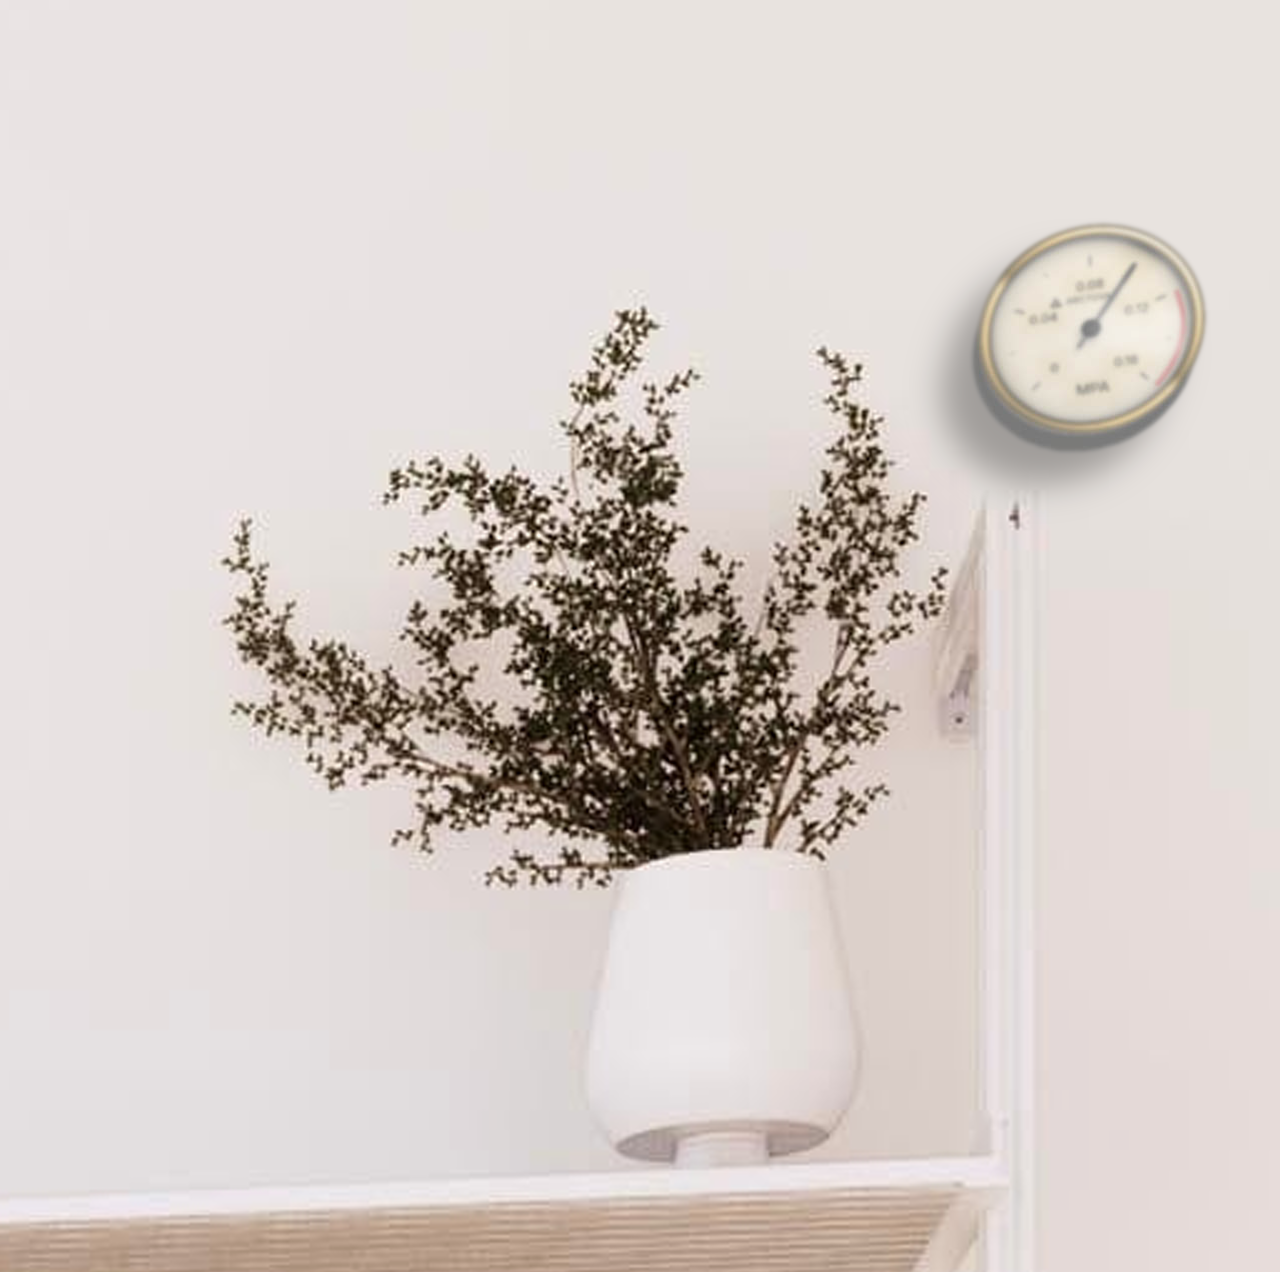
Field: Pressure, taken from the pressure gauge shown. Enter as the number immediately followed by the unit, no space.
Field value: 0.1MPa
